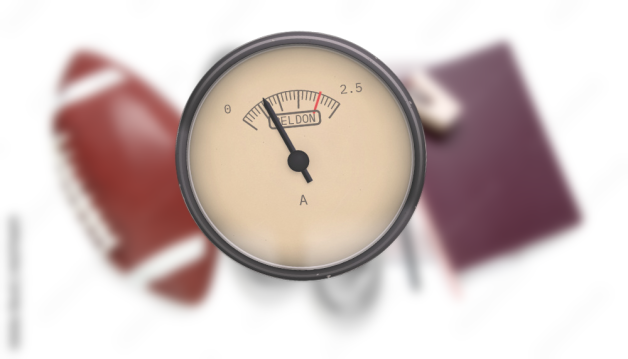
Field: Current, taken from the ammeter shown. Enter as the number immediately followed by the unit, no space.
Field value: 0.7A
